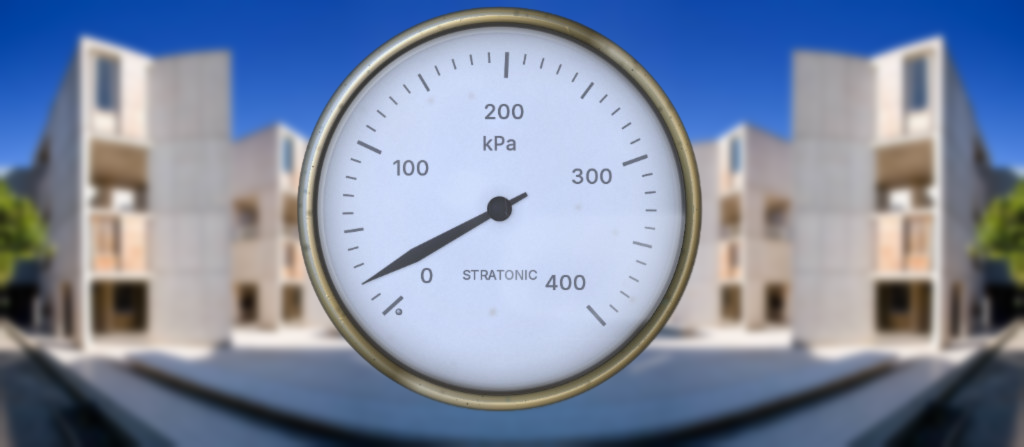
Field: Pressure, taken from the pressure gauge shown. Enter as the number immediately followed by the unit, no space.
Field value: 20kPa
